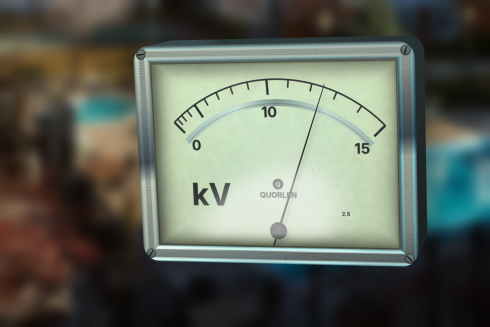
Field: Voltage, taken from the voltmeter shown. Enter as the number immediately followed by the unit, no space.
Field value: 12.5kV
